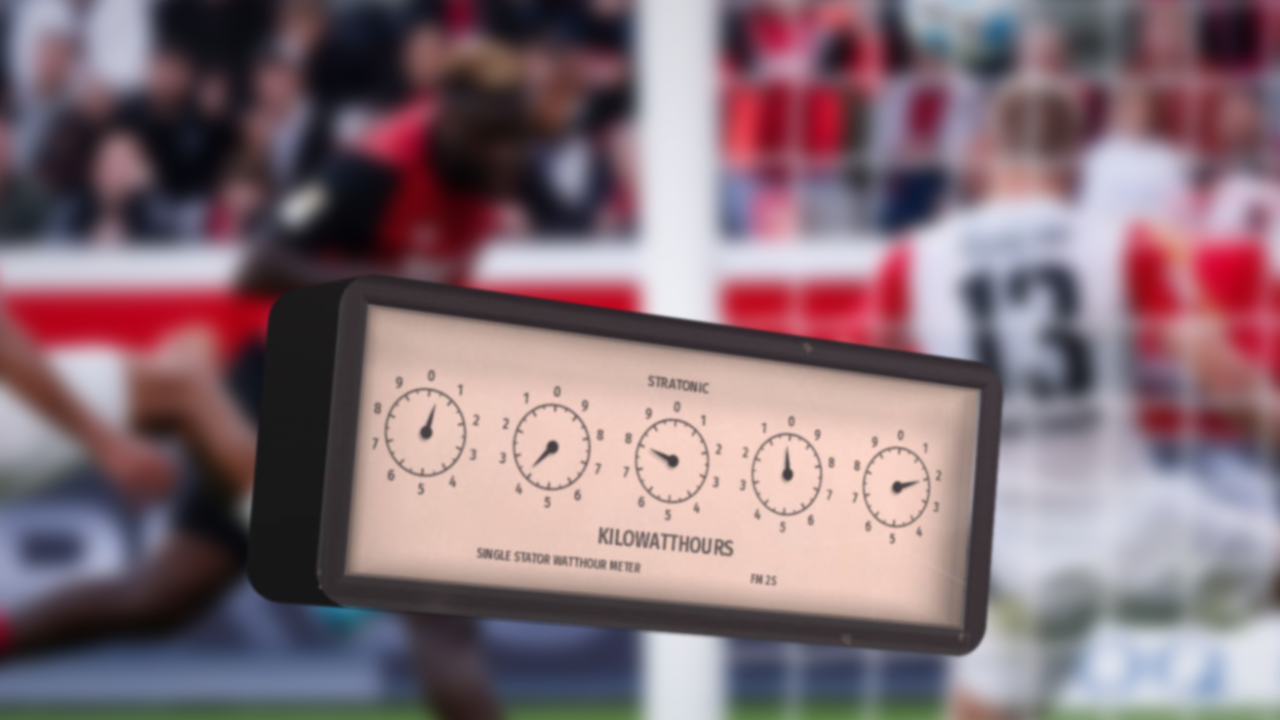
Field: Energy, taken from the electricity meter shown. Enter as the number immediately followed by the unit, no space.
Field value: 3802kWh
